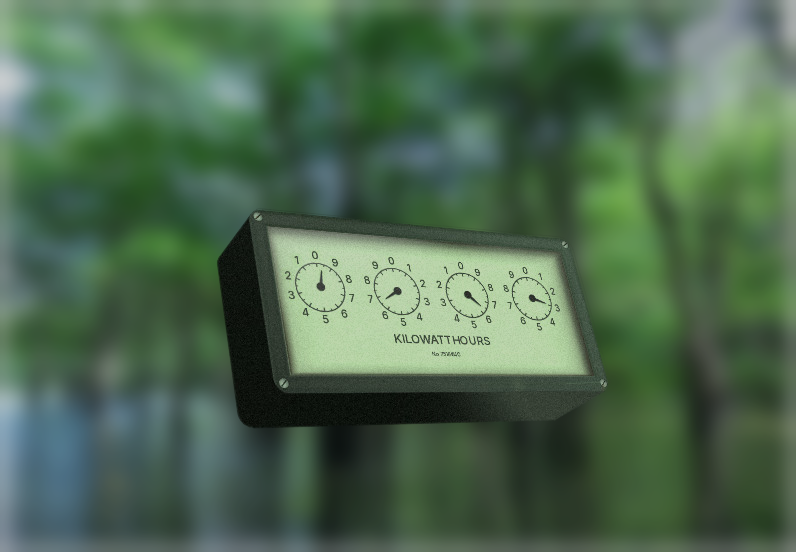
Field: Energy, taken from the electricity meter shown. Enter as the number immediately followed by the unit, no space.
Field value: 9663kWh
